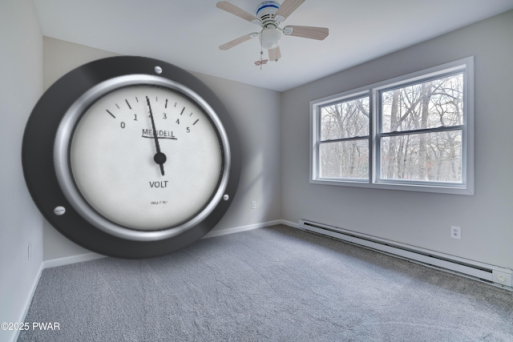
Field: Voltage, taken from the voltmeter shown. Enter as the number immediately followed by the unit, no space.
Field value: 2V
